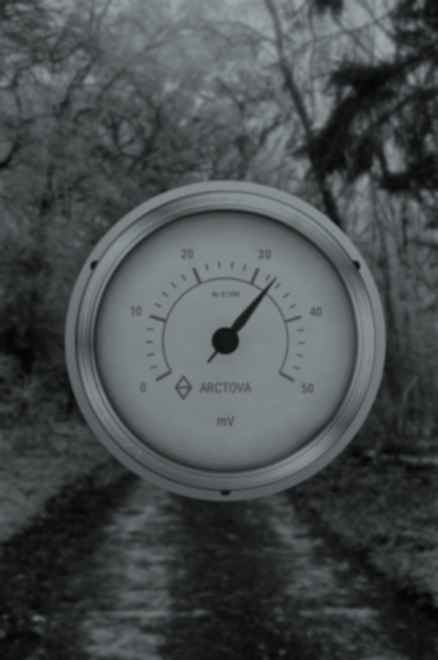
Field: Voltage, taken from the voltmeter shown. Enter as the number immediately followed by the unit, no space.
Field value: 33mV
